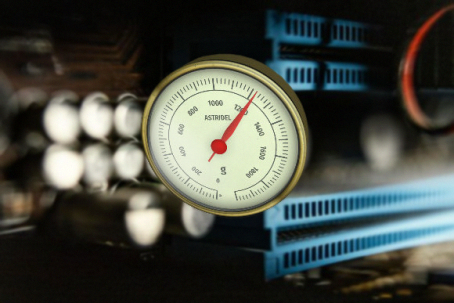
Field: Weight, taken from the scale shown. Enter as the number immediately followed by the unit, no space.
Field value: 1220g
